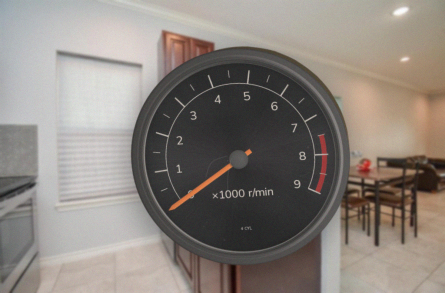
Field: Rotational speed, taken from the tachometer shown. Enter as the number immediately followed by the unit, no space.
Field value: 0rpm
